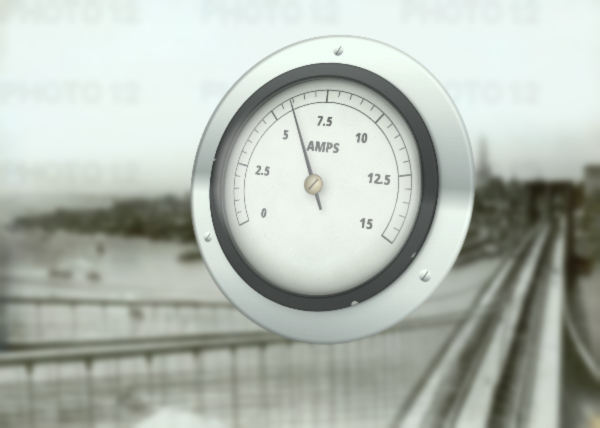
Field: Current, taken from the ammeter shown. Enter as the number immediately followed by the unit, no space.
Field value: 6A
